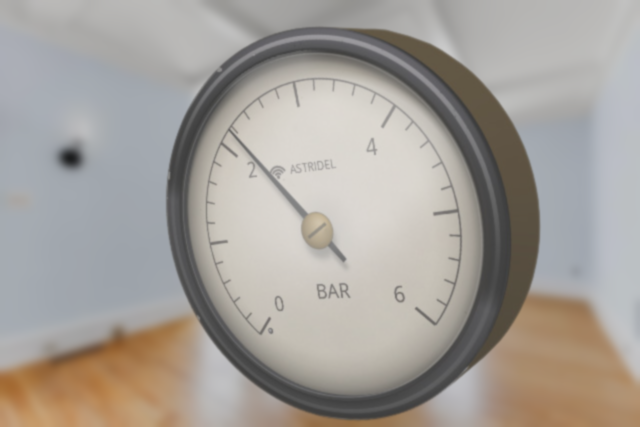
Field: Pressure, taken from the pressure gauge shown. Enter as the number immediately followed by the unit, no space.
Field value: 2.2bar
